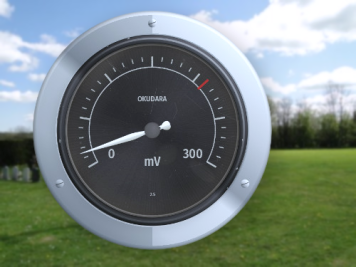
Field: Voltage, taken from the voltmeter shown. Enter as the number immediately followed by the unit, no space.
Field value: 15mV
